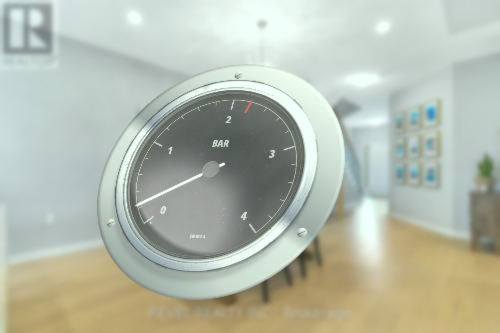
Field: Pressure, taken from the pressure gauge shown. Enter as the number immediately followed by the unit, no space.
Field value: 0.2bar
